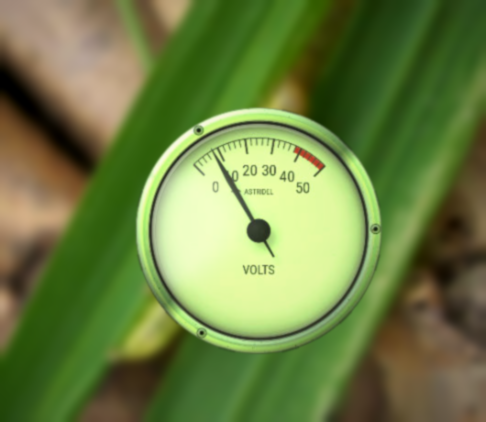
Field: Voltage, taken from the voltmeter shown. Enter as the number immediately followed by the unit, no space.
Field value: 8V
